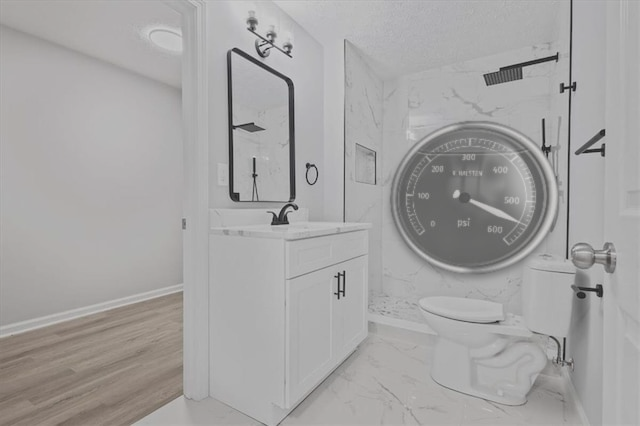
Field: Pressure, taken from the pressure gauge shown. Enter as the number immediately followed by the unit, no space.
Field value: 550psi
